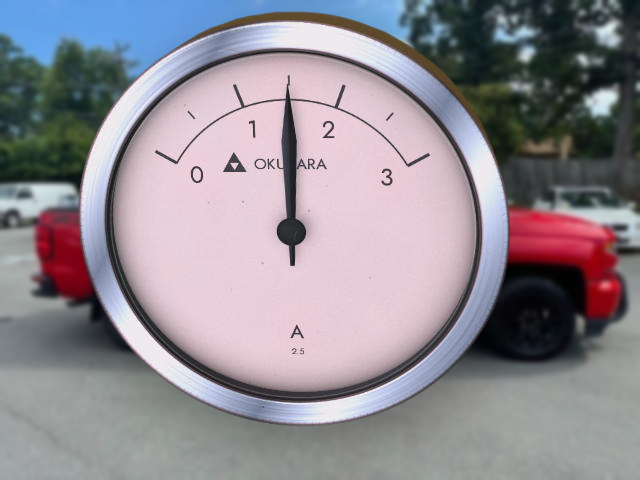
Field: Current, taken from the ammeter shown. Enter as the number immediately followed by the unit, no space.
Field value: 1.5A
